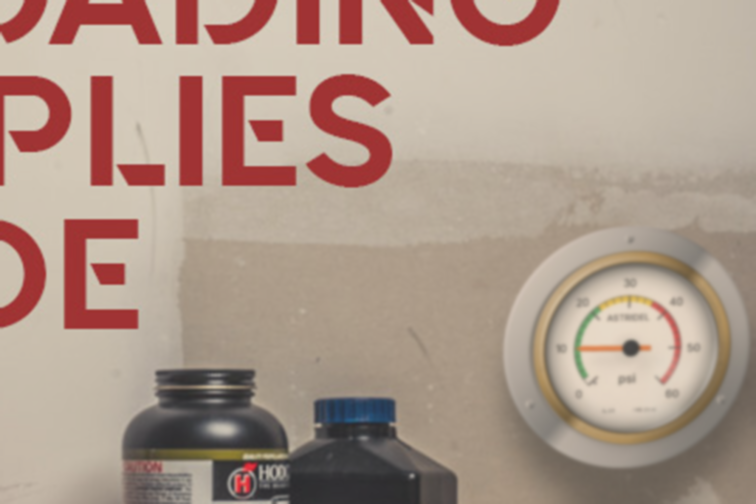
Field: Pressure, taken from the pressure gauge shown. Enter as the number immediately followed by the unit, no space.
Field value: 10psi
